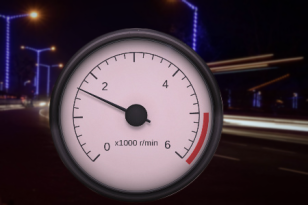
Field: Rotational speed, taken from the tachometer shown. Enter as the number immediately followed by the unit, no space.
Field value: 1600rpm
